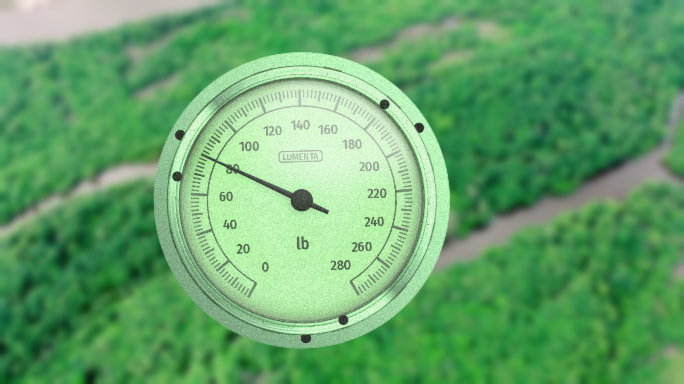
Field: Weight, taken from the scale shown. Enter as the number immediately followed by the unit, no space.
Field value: 80lb
